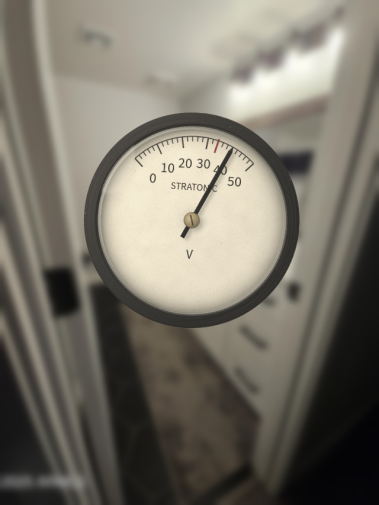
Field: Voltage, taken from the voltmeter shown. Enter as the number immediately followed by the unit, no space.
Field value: 40V
